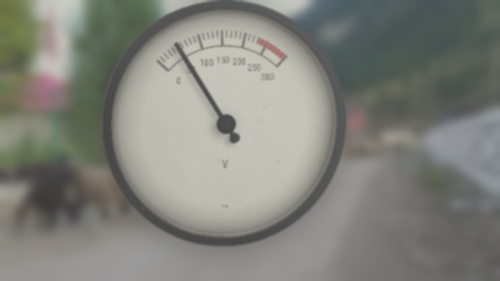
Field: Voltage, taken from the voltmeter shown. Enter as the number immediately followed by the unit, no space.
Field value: 50V
